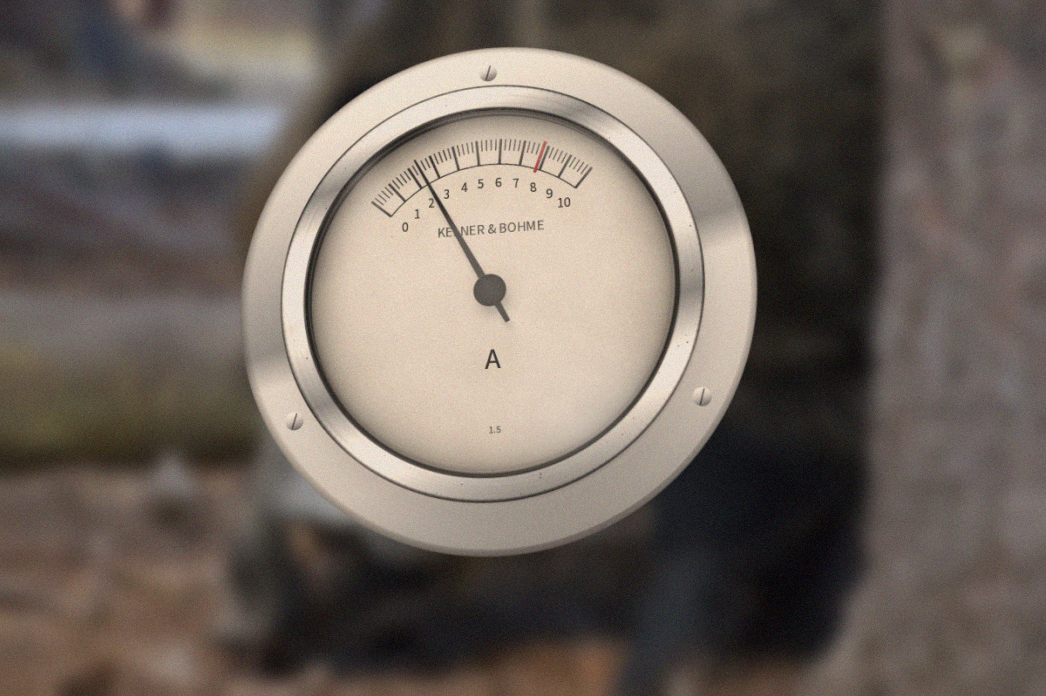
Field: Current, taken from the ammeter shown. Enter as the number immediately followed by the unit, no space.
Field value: 2.4A
